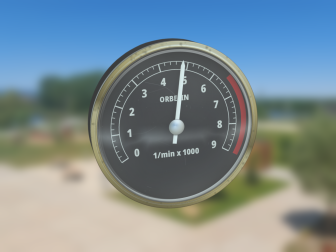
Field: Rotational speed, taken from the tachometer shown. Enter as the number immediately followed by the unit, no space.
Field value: 4800rpm
